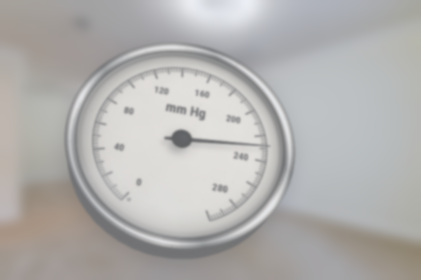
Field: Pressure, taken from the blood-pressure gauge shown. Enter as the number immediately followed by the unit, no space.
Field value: 230mmHg
